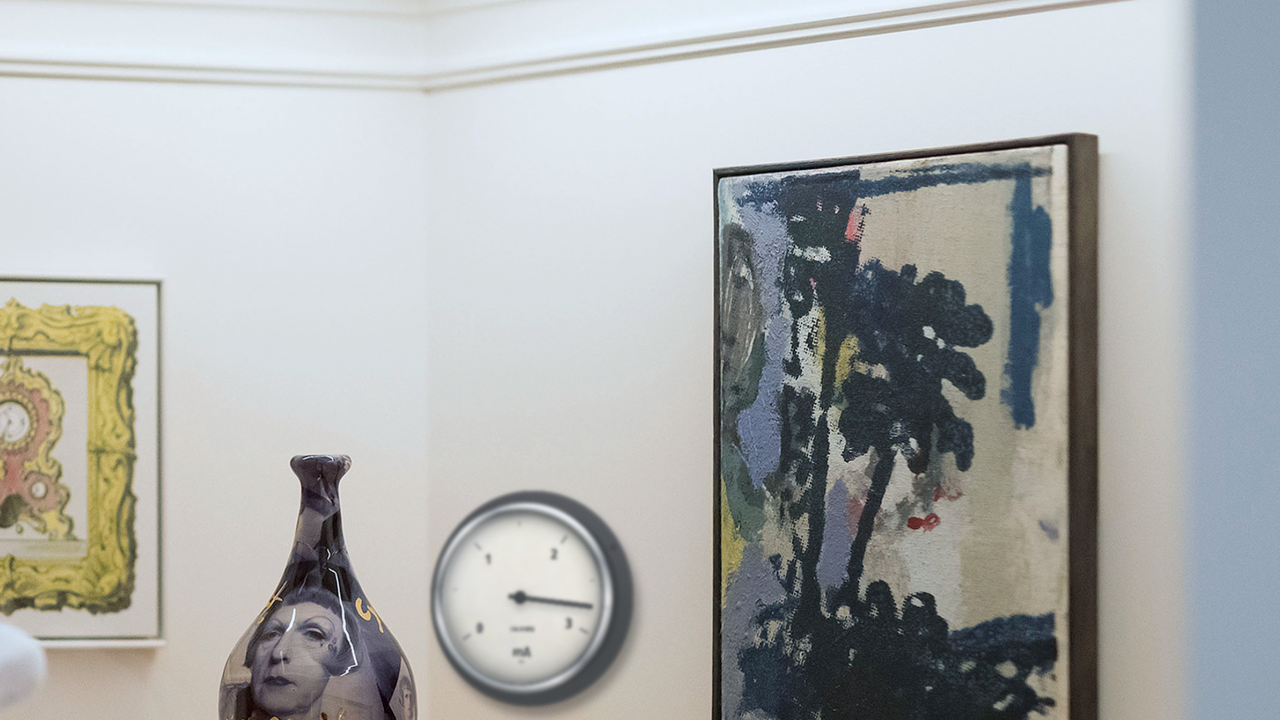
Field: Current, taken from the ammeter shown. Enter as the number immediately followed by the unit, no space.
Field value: 2.75mA
